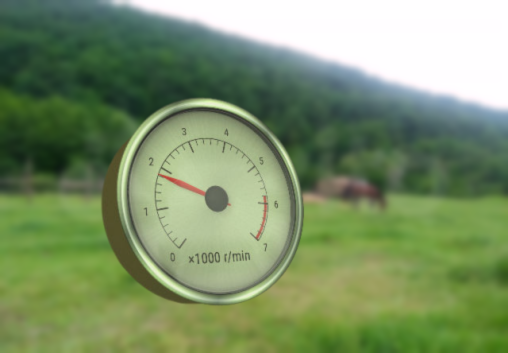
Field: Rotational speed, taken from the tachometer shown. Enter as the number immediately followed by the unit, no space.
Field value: 1800rpm
